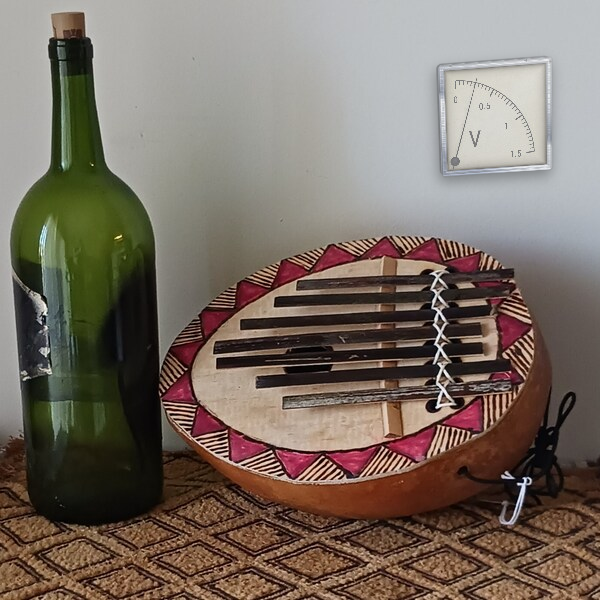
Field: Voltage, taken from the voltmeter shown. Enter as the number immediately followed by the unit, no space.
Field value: 0.25V
